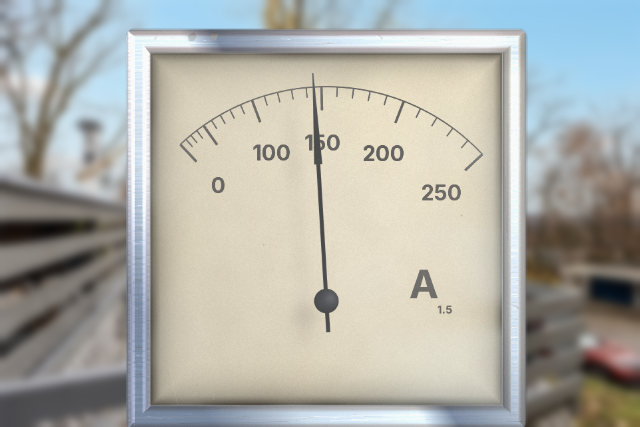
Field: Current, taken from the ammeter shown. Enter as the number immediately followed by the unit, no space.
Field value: 145A
